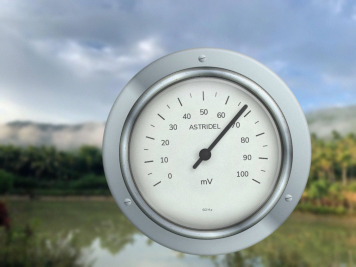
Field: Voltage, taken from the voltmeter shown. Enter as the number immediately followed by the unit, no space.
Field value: 67.5mV
